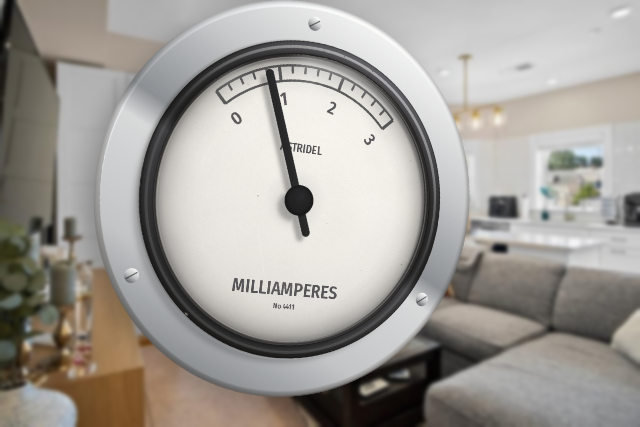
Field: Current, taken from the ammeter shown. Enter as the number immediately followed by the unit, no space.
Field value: 0.8mA
